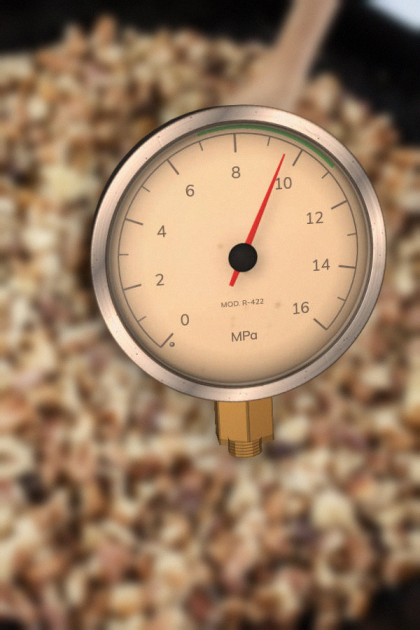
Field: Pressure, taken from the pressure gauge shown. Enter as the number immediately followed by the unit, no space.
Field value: 9.5MPa
